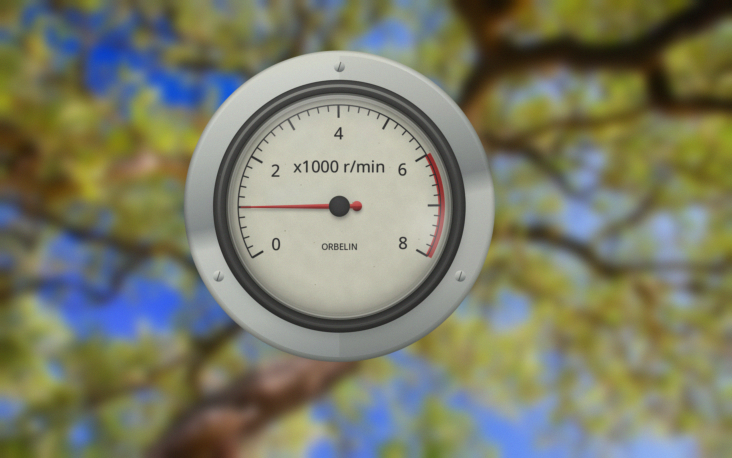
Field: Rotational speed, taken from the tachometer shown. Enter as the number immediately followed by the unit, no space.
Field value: 1000rpm
